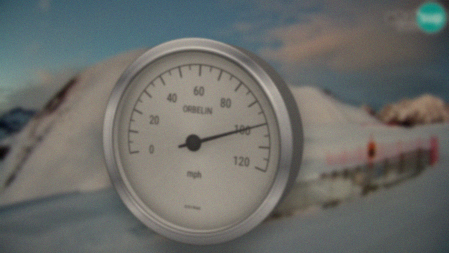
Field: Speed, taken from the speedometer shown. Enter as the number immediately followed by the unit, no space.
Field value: 100mph
